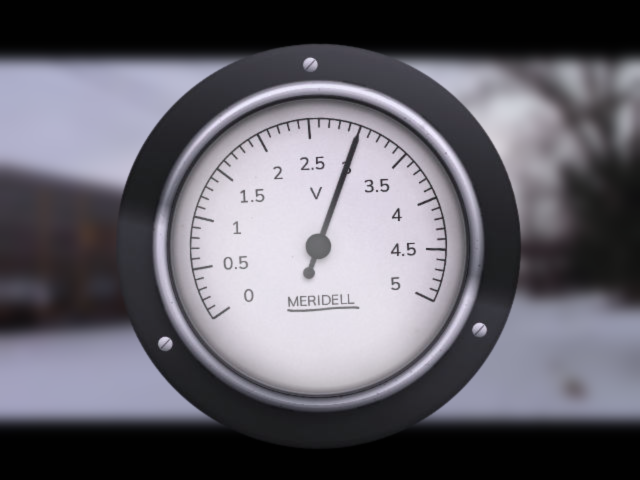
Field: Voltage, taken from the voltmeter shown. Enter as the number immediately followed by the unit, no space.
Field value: 3V
